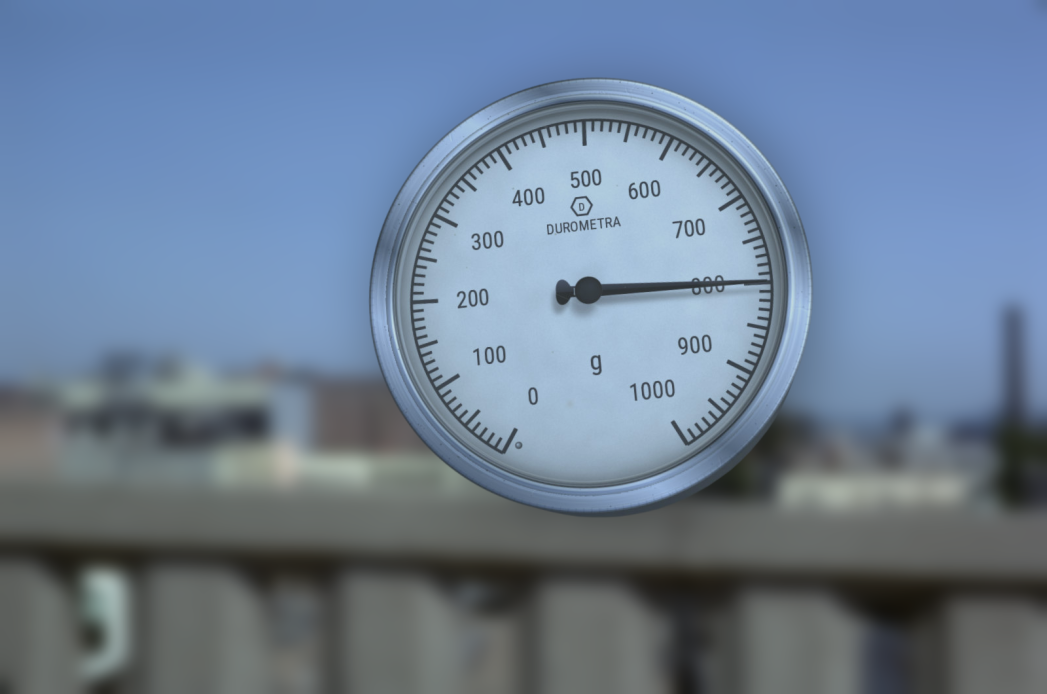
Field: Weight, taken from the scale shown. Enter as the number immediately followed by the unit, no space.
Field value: 800g
